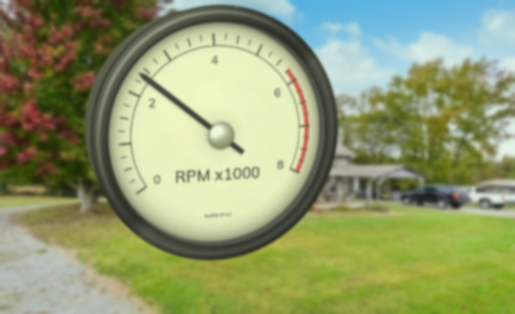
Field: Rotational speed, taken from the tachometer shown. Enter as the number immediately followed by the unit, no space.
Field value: 2375rpm
